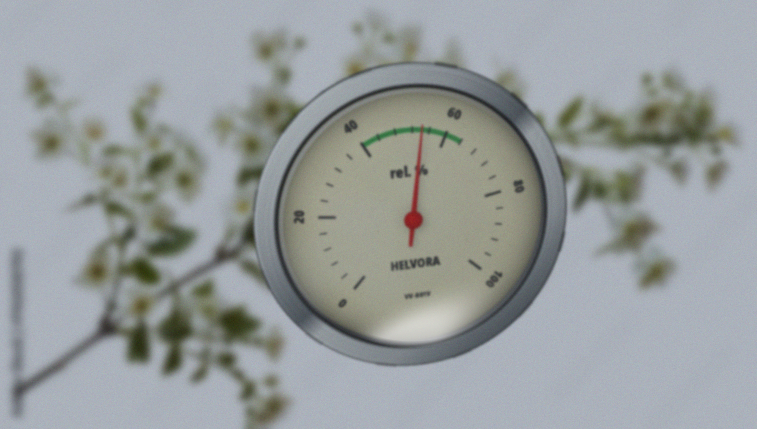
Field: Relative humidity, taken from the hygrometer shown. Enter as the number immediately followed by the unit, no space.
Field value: 54%
